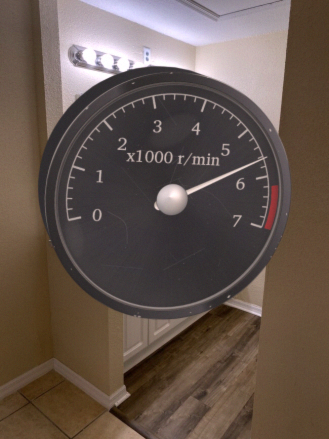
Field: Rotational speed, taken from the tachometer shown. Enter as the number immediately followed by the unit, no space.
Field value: 5600rpm
